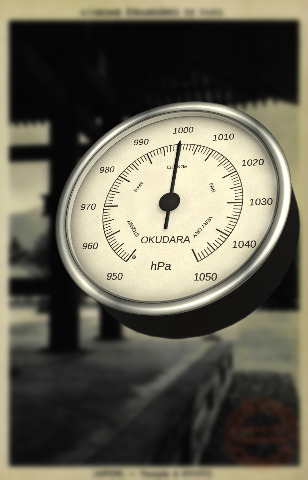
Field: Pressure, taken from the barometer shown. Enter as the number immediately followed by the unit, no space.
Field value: 1000hPa
